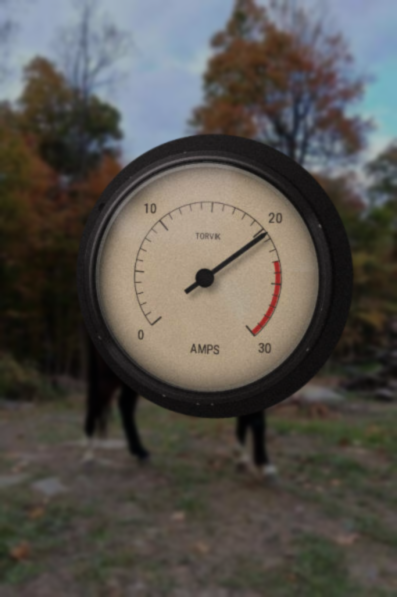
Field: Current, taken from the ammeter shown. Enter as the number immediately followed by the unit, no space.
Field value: 20.5A
